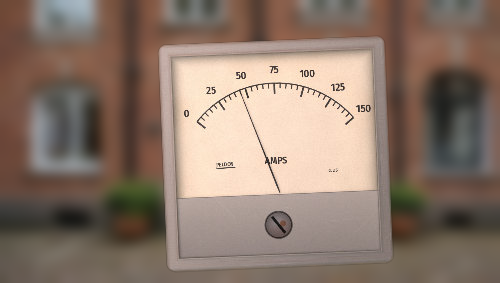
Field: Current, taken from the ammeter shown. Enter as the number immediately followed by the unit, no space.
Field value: 45A
